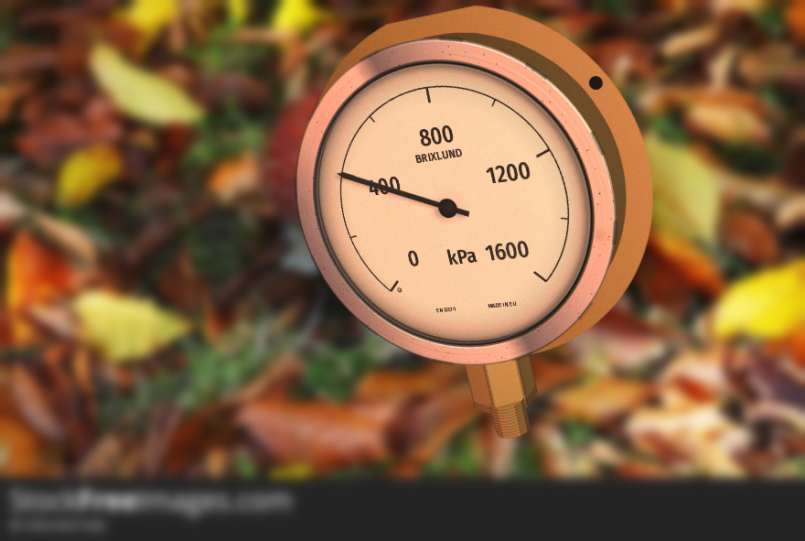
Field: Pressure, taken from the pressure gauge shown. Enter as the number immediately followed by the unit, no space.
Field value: 400kPa
